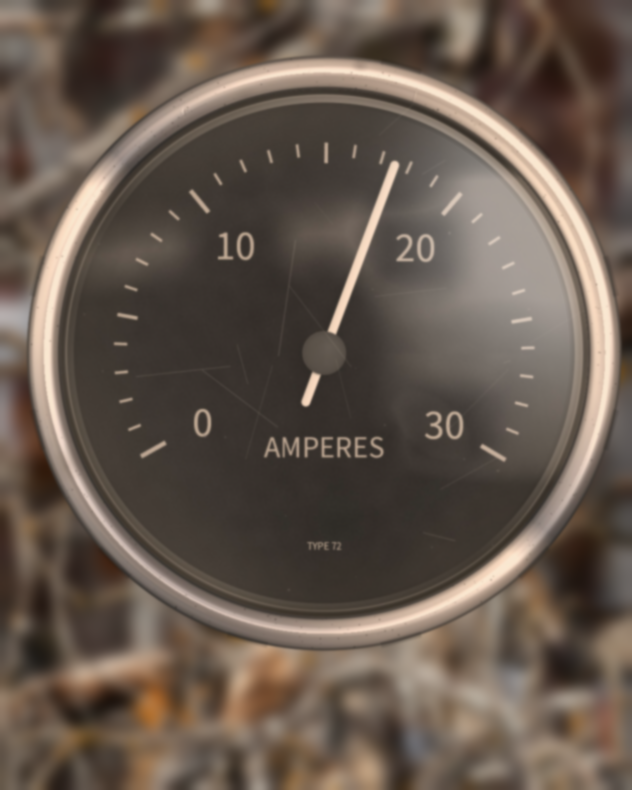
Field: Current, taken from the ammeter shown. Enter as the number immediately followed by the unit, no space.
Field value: 17.5A
